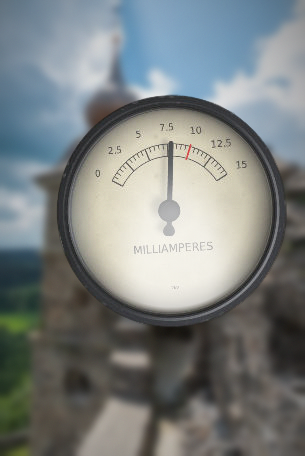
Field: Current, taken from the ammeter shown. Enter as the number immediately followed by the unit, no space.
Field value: 8mA
